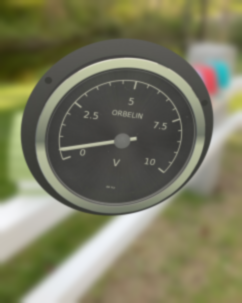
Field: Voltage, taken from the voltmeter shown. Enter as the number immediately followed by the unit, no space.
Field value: 0.5V
